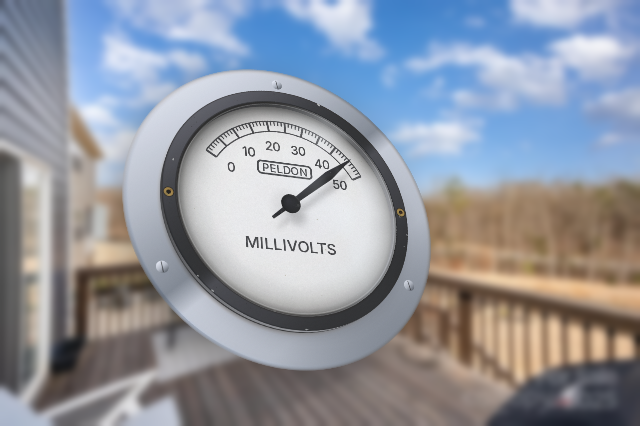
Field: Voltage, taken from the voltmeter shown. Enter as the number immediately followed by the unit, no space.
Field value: 45mV
